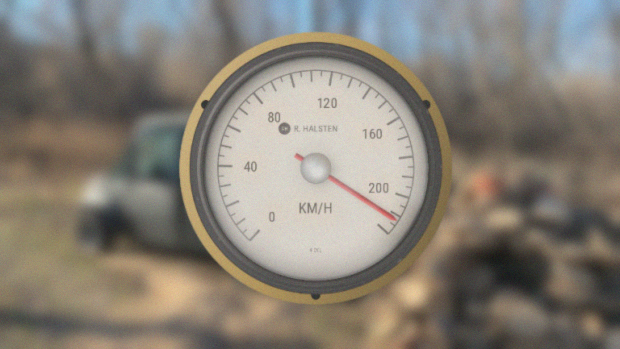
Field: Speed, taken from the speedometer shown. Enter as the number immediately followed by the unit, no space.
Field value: 212.5km/h
